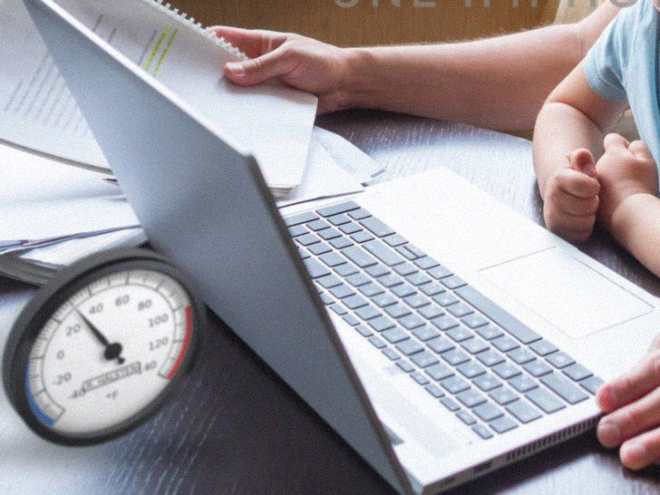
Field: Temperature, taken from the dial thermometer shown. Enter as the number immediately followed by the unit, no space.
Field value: 30°F
